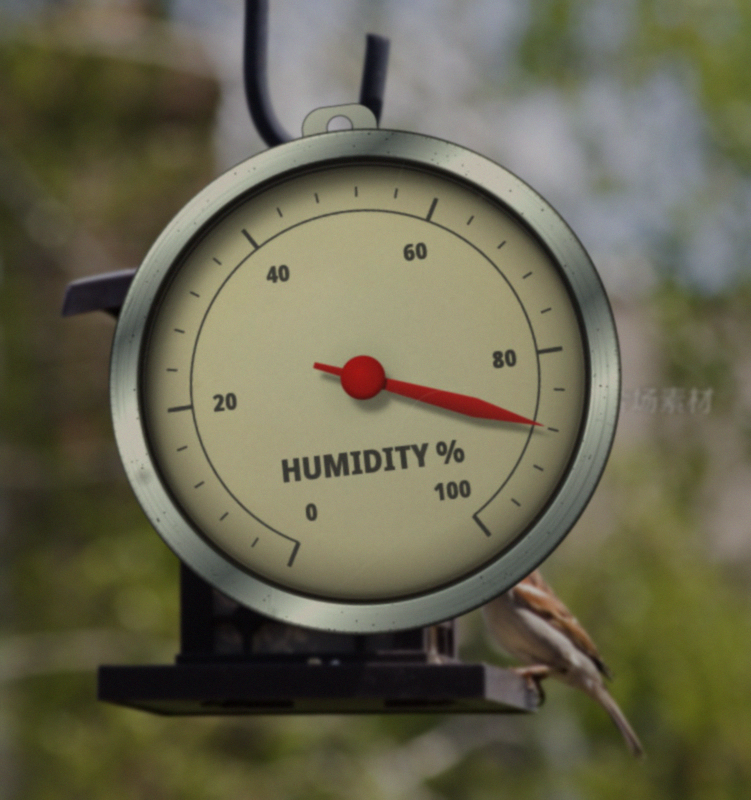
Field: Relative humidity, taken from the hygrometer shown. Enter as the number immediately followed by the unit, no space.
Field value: 88%
